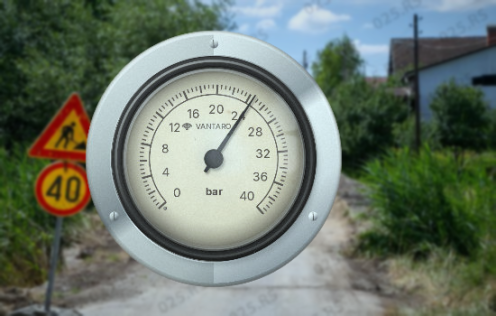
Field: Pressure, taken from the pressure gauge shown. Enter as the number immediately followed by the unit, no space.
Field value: 24.5bar
